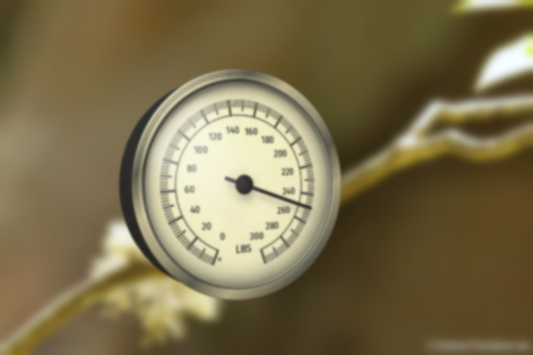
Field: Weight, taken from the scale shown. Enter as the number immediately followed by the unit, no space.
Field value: 250lb
